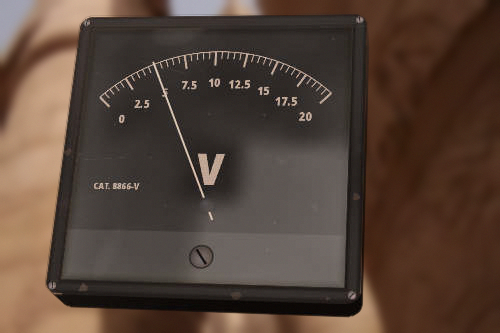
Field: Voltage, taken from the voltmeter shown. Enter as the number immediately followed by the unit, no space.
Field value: 5V
